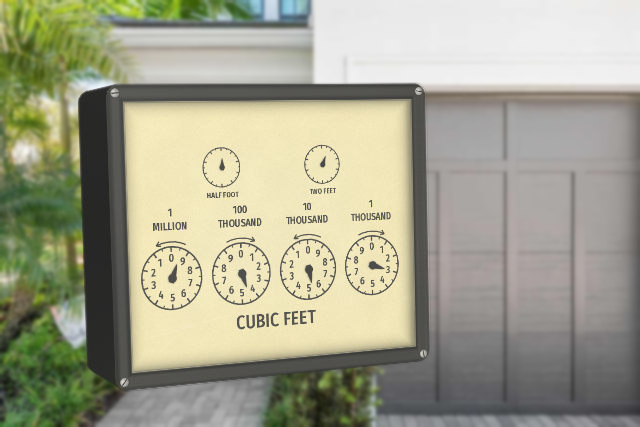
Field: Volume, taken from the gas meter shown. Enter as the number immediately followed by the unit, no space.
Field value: 945300ft³
